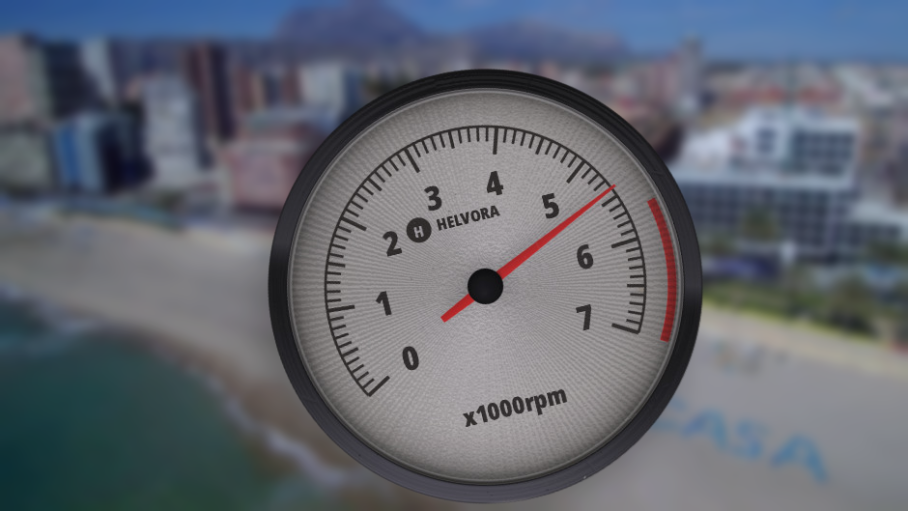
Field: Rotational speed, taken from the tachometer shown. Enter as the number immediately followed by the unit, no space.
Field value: 5400rpm
